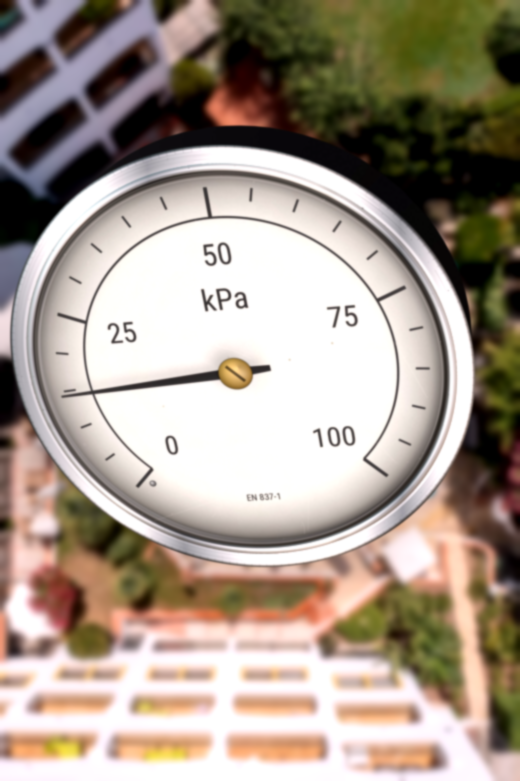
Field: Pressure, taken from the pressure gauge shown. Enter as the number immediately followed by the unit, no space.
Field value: 15kPa
